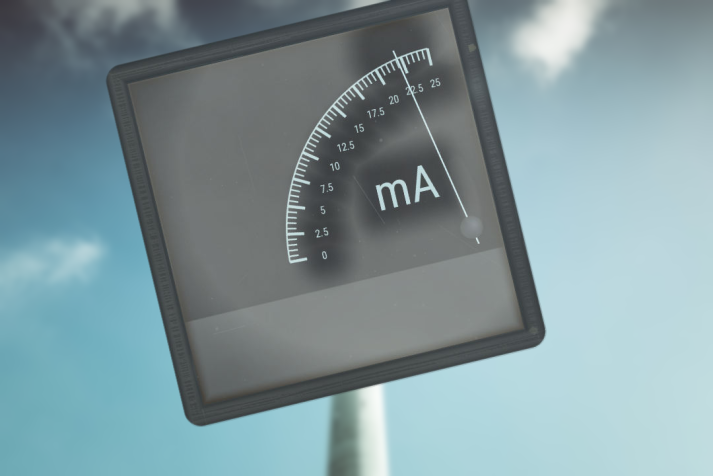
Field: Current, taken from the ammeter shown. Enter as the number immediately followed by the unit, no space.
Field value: 22mA
